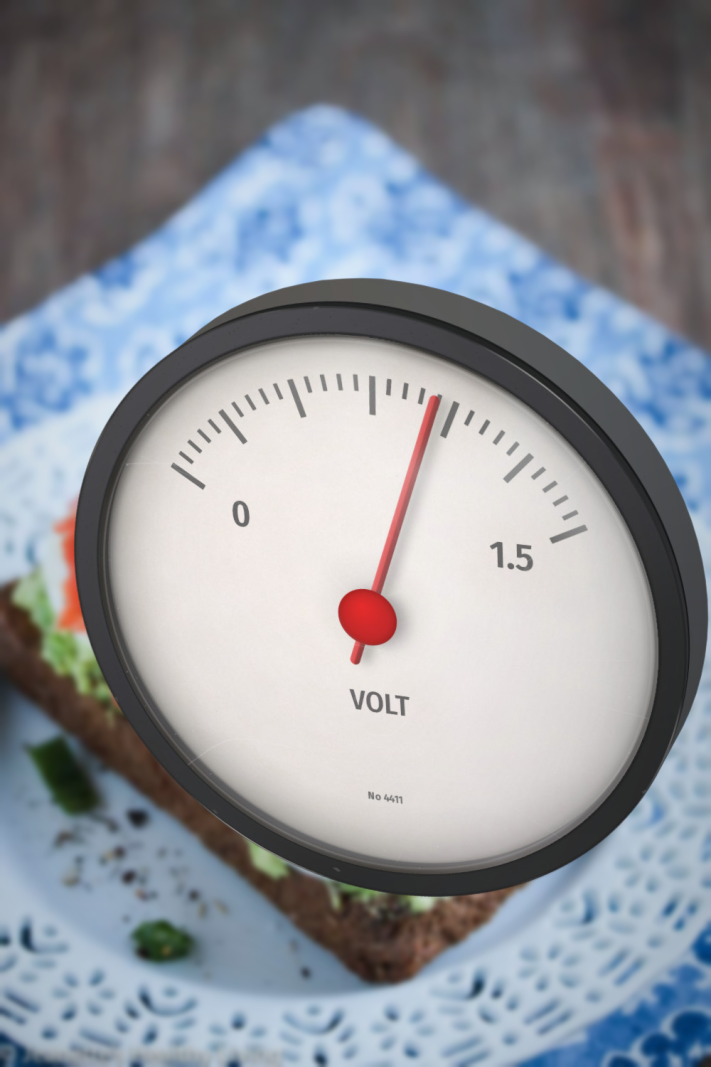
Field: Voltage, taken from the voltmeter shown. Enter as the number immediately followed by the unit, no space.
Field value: 0.95V
